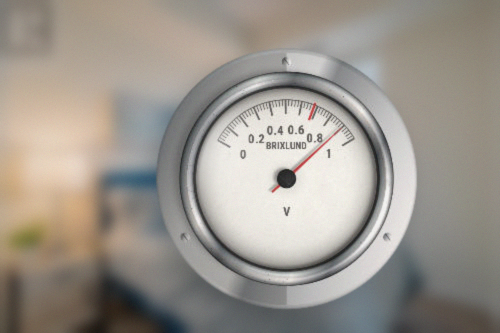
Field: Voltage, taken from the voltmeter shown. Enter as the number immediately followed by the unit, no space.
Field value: 0.9V
